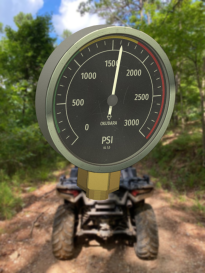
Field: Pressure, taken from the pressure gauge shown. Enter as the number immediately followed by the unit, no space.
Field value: 1600psi
